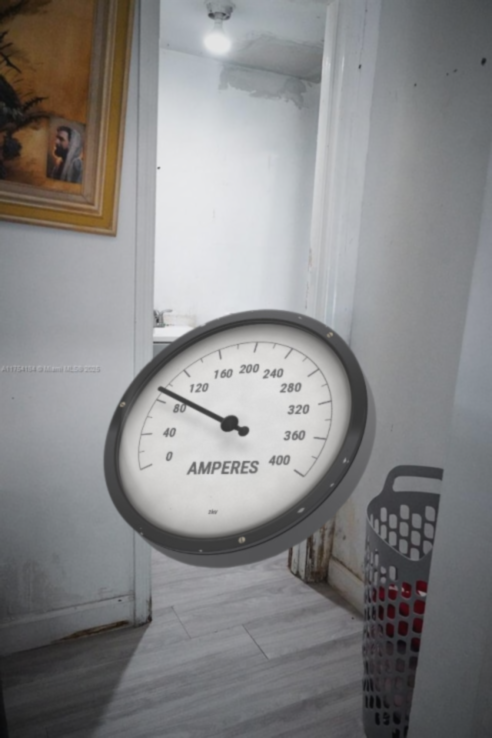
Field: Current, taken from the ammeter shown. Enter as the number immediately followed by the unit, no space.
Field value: 90A
